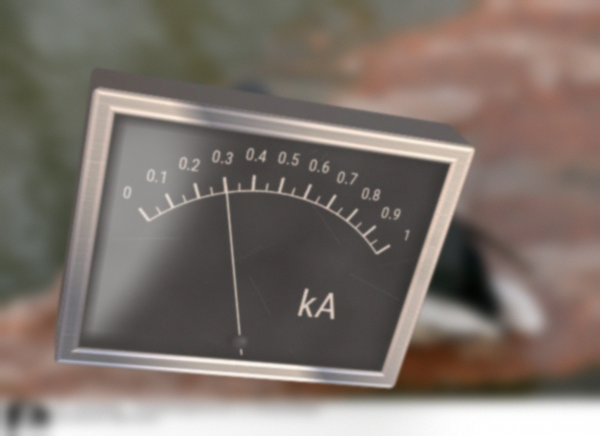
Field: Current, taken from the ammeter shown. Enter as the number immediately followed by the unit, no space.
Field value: 0.3kA
